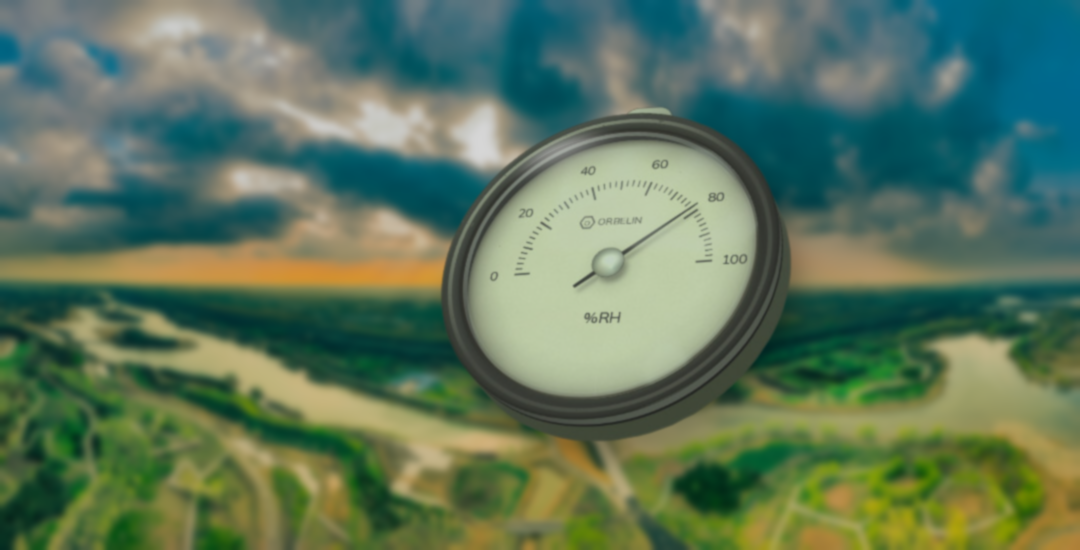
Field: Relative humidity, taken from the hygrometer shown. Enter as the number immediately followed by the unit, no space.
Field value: 80%
